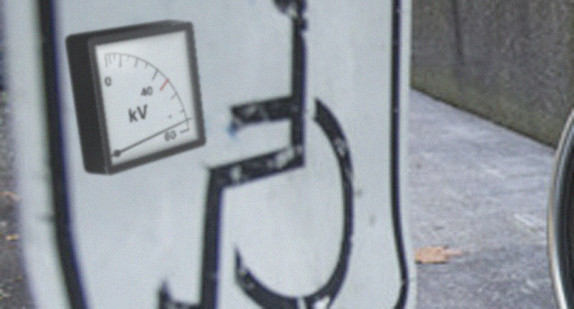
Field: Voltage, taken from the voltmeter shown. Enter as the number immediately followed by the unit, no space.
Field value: 57.5kV
